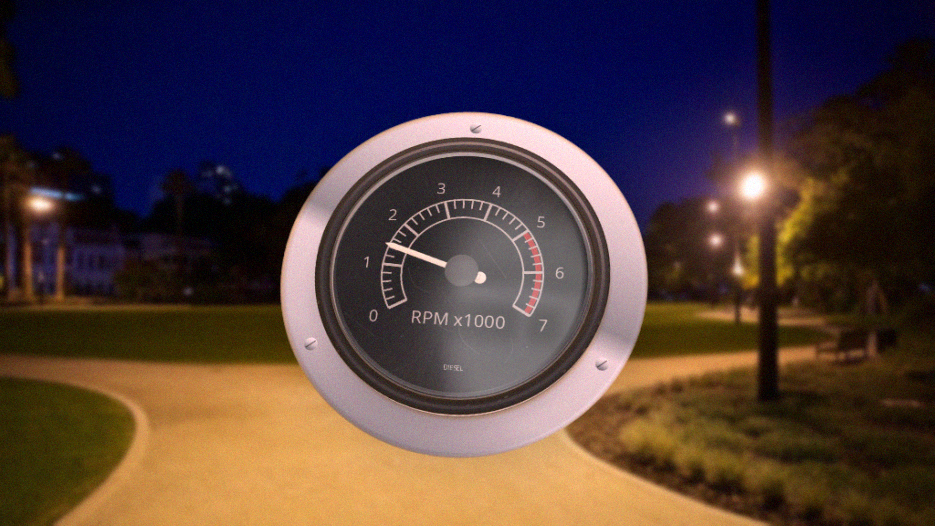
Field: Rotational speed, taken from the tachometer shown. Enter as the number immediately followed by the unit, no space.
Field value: 1400rpm
